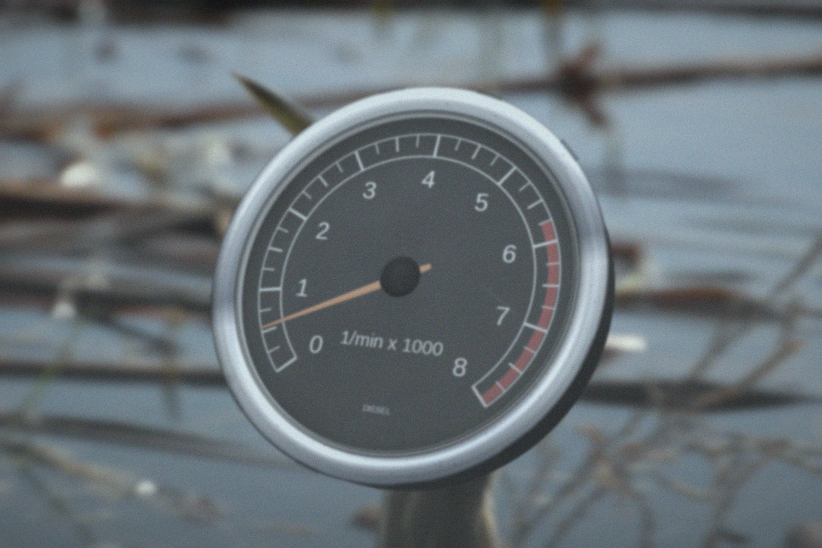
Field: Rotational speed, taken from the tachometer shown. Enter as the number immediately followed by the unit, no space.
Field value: 500rpm
